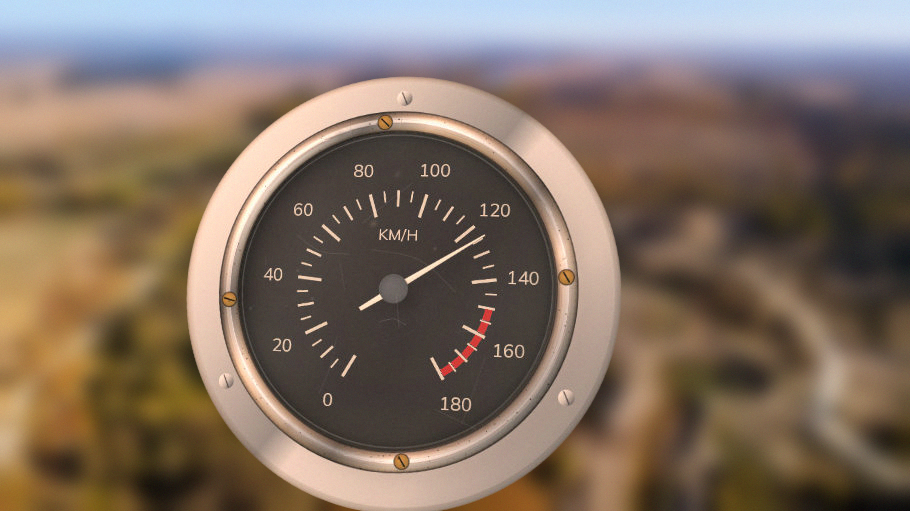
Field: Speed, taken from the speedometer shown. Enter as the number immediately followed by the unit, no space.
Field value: 125km/h
